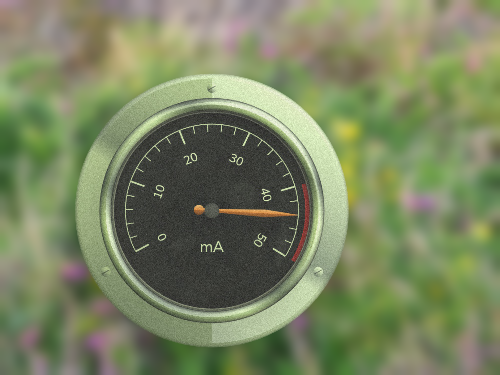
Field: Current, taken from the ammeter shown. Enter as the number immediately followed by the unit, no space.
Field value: 44mA
